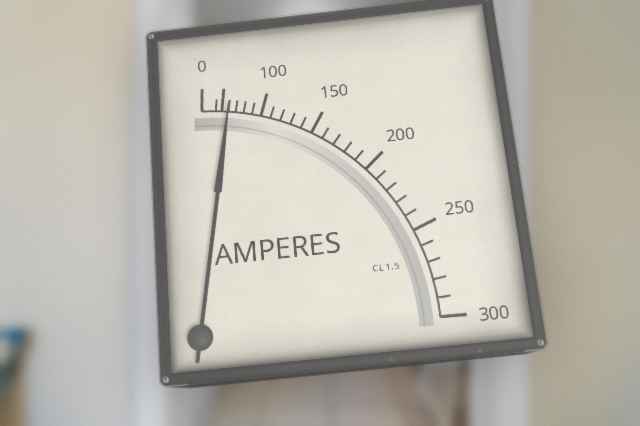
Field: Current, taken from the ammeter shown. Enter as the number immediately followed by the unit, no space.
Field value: 60A
